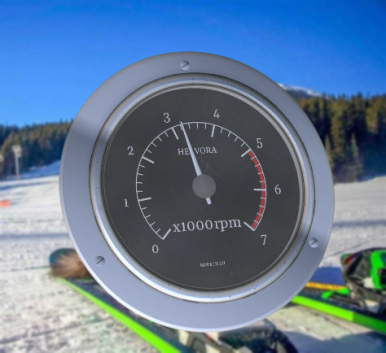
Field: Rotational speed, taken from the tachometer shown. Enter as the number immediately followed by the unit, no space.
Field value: 3200rpm
